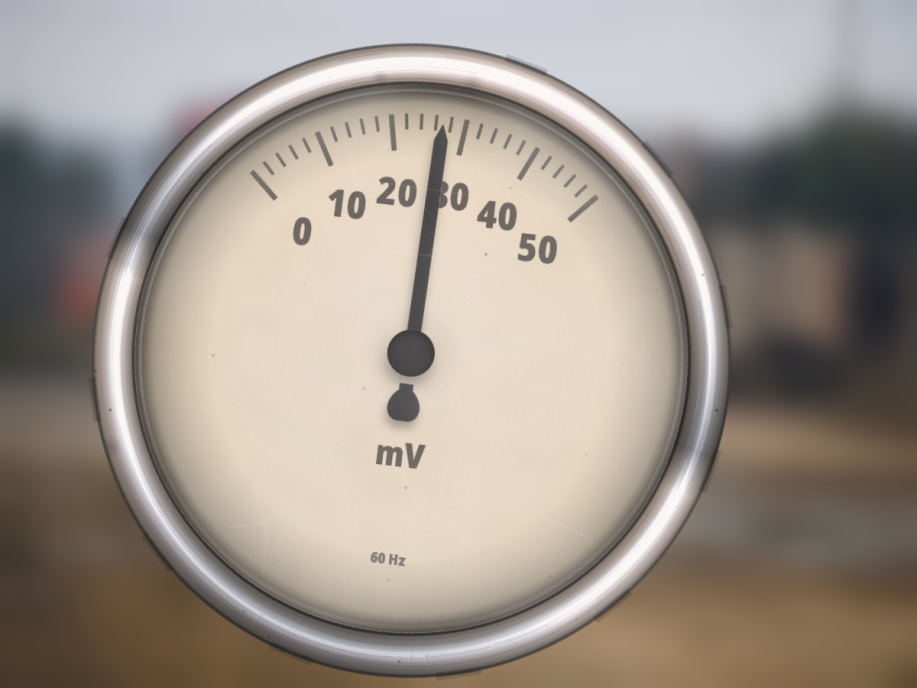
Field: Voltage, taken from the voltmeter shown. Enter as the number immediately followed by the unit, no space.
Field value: 27mV
